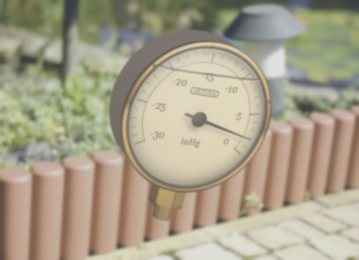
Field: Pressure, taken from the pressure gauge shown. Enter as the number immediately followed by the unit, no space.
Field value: -2inHg
